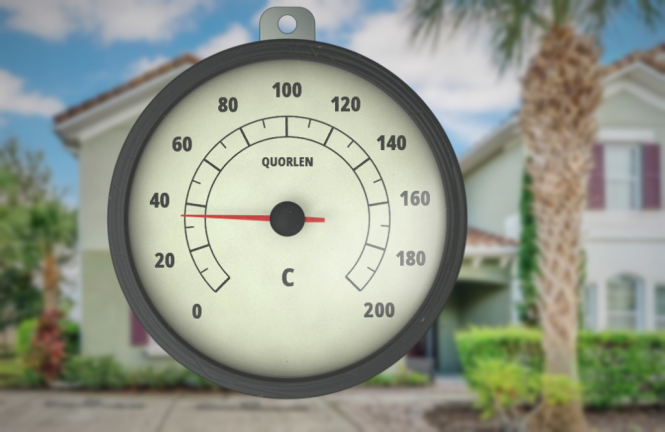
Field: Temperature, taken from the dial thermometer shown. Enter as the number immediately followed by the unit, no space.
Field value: 35°C
